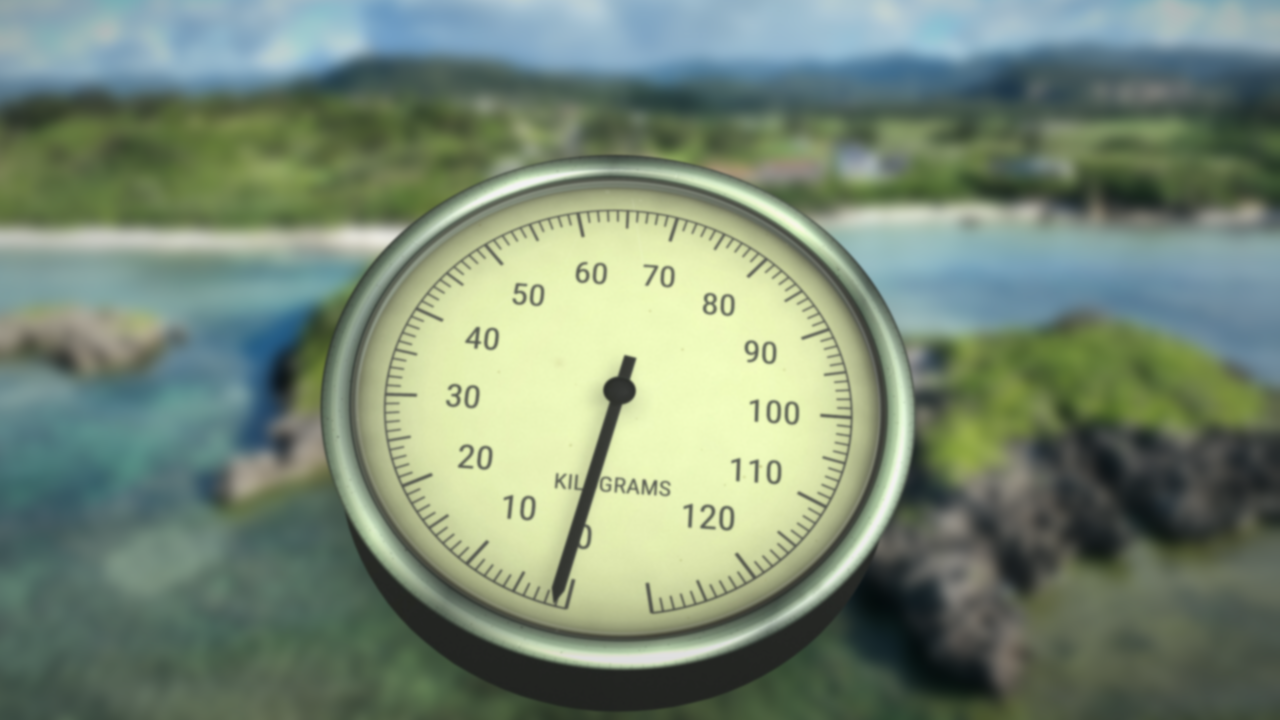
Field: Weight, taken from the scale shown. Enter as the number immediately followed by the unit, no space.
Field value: 1kg
